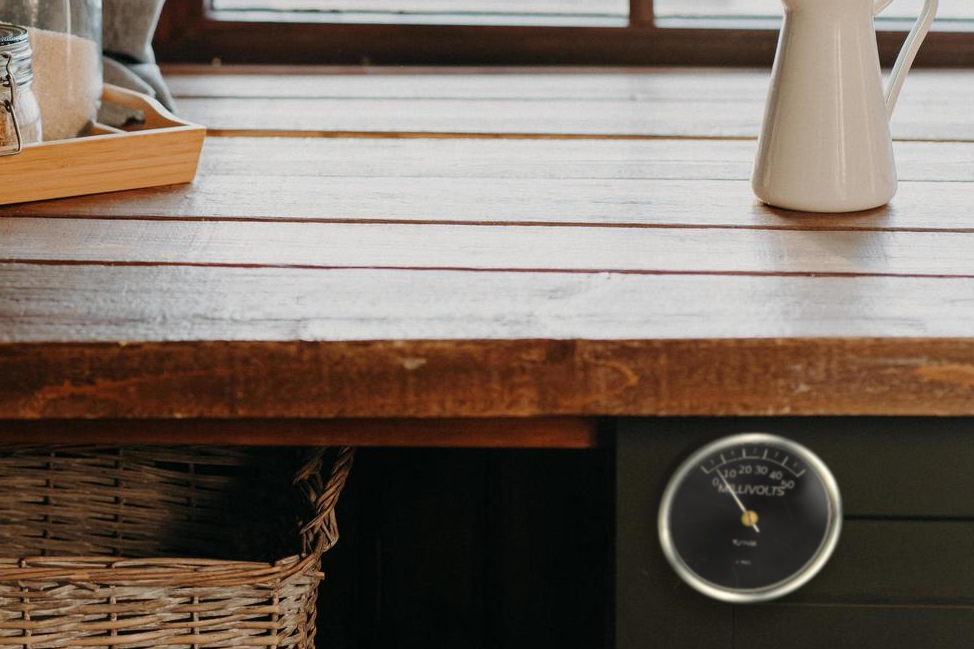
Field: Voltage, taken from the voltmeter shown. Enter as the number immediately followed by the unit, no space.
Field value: 5mV
